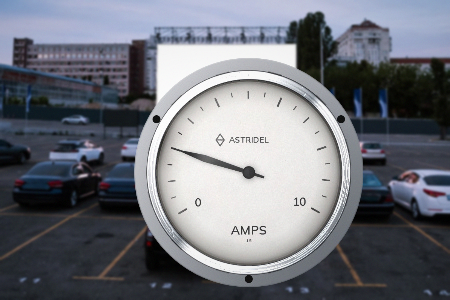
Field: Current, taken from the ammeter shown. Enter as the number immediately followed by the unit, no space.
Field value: 2A
